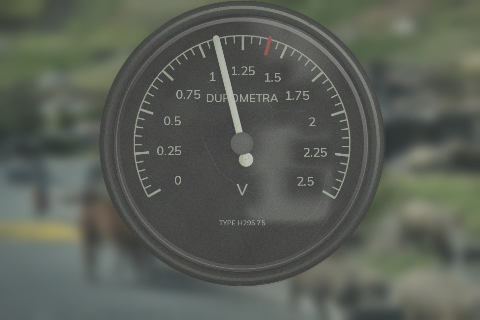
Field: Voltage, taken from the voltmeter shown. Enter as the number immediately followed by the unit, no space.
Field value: 1.1V
